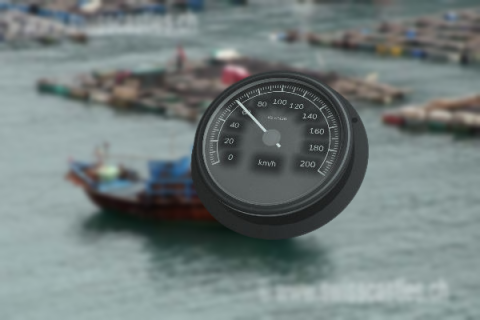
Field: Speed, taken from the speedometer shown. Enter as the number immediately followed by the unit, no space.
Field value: 60km/h
